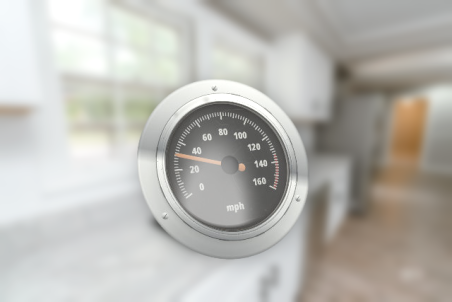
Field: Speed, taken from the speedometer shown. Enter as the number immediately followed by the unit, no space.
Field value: 30mph
